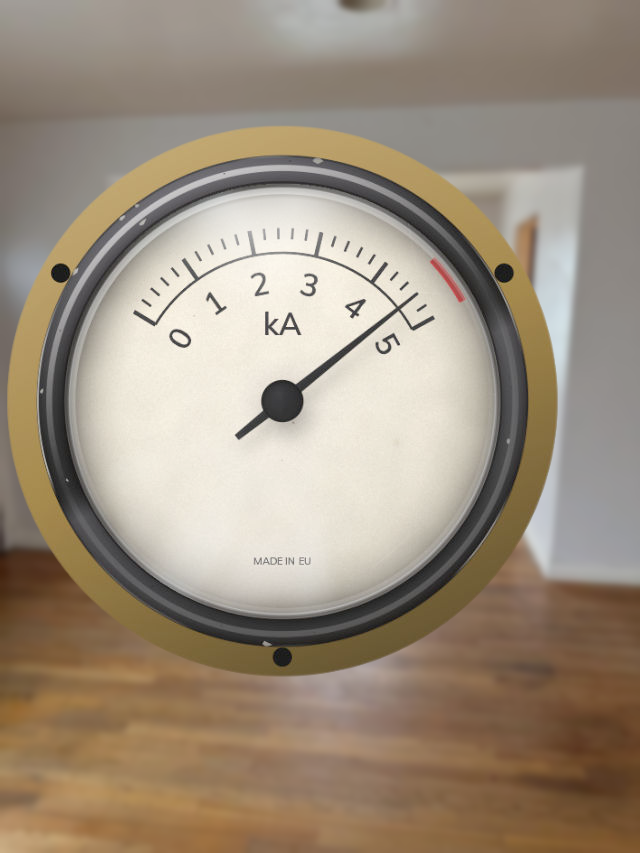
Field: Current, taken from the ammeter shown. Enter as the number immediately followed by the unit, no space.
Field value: 4.6kA
